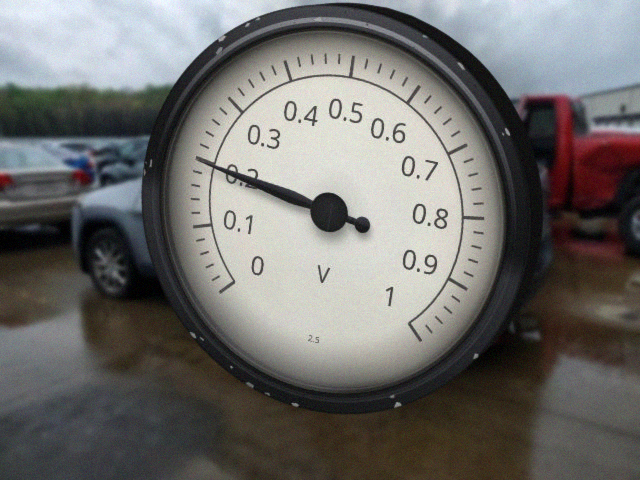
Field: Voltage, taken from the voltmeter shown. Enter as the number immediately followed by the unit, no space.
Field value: 0.2V
